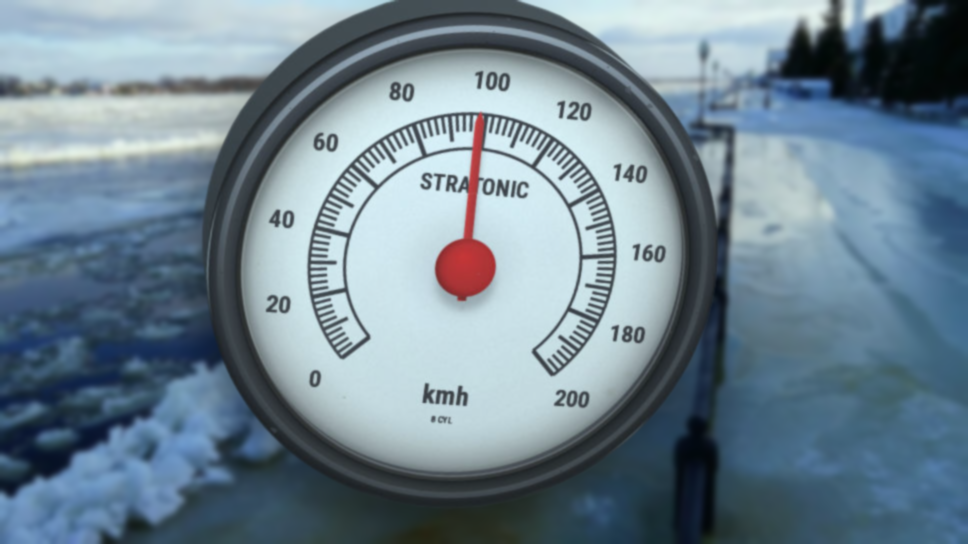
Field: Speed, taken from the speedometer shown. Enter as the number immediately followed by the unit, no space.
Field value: 98km/h
